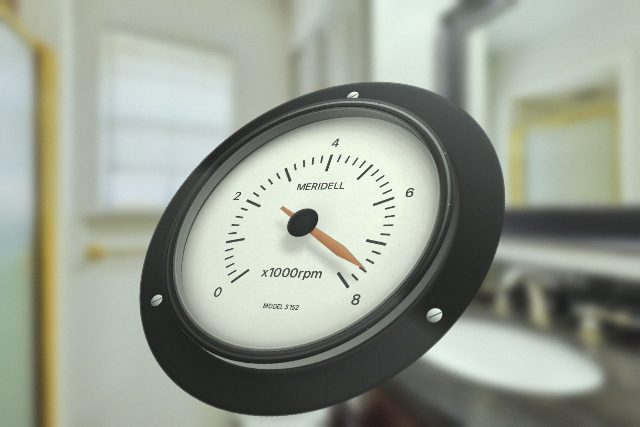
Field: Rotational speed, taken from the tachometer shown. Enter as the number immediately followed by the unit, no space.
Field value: 7600rpm
